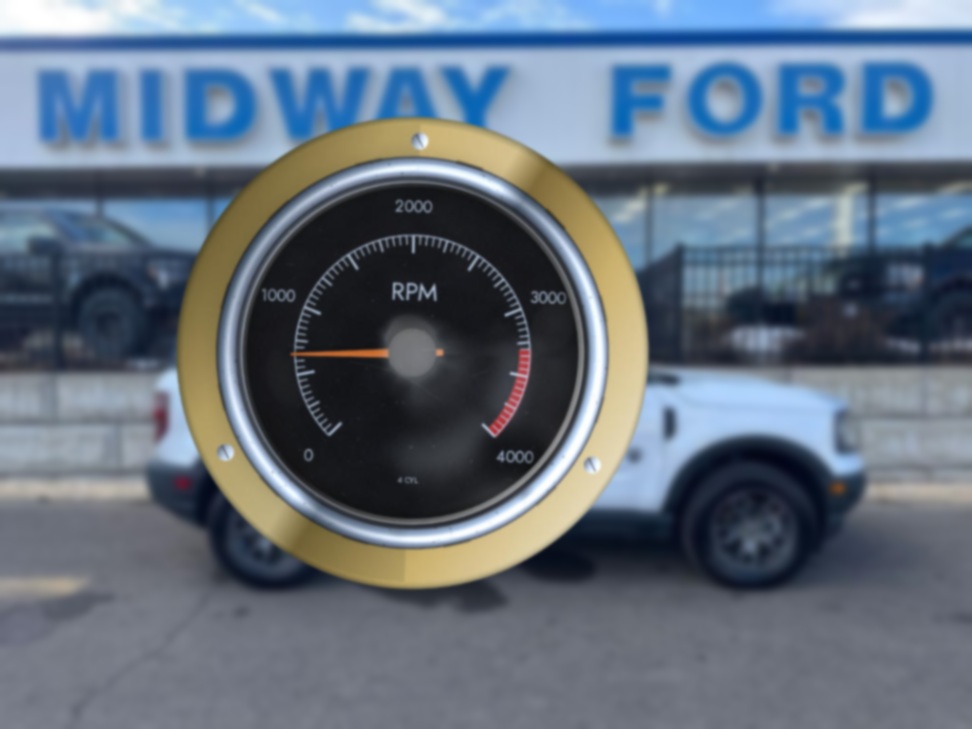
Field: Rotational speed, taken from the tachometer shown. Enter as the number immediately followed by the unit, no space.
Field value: 650rpm
